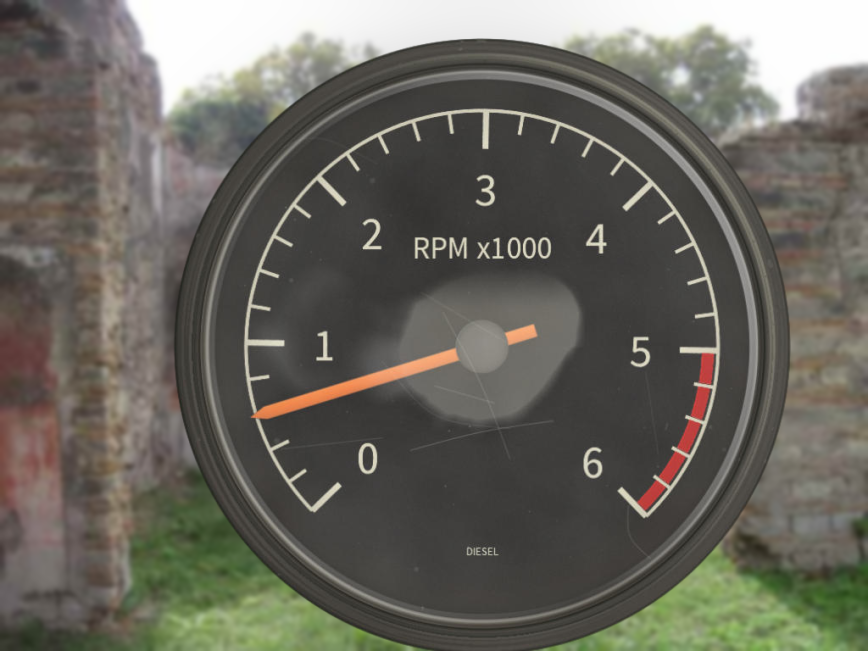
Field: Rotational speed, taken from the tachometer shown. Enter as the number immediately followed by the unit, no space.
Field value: 600rpm
